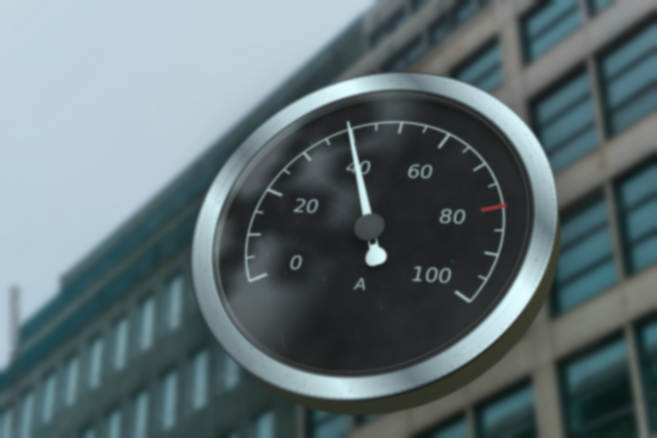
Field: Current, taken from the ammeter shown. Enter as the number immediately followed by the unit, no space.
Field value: 40A
